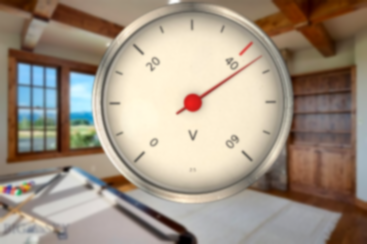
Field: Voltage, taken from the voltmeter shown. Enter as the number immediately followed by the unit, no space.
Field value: 42.5V
